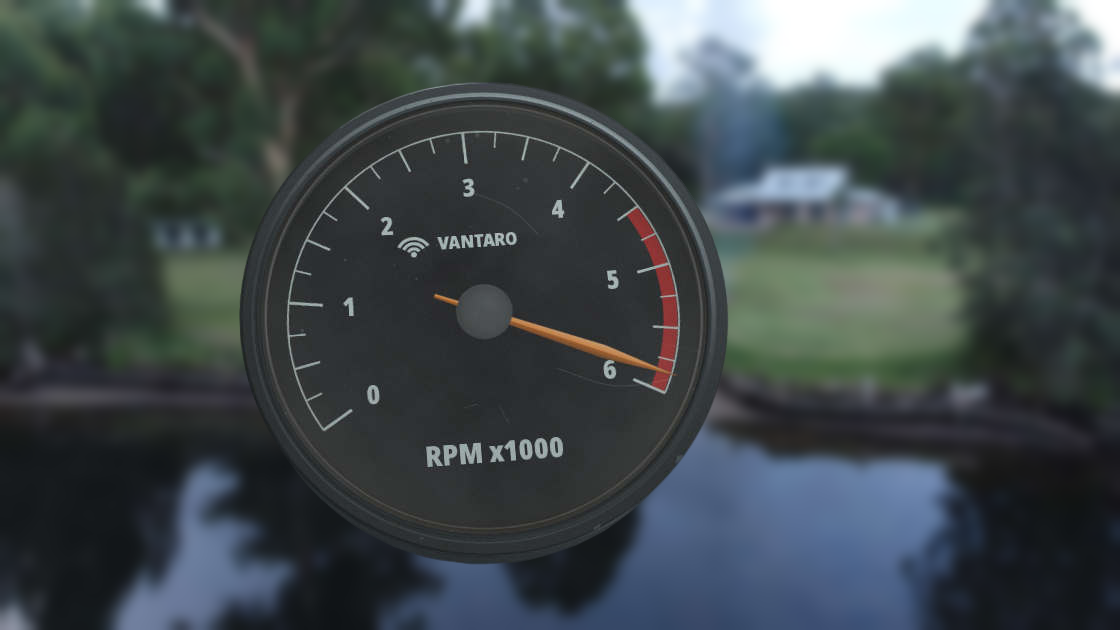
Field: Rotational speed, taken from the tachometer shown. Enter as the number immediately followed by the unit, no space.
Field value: 5875rpm
